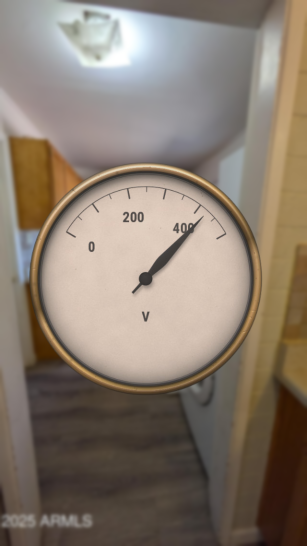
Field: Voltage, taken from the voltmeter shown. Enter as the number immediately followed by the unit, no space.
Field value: 425V
